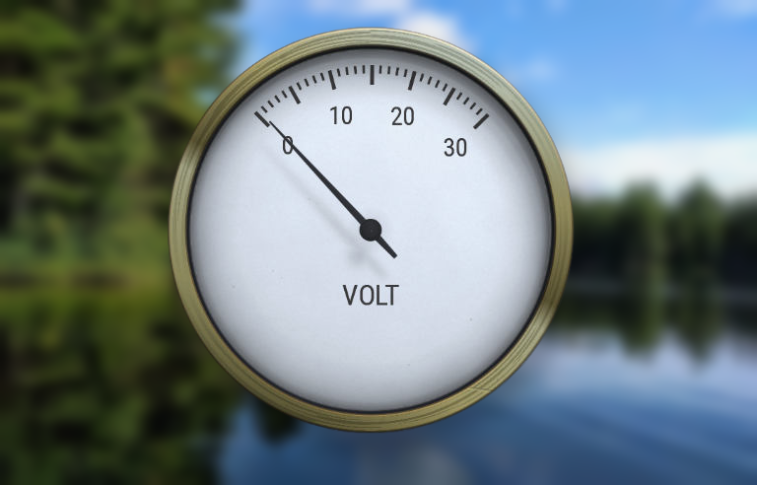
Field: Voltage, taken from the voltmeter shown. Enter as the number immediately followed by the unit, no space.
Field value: 0.5V
